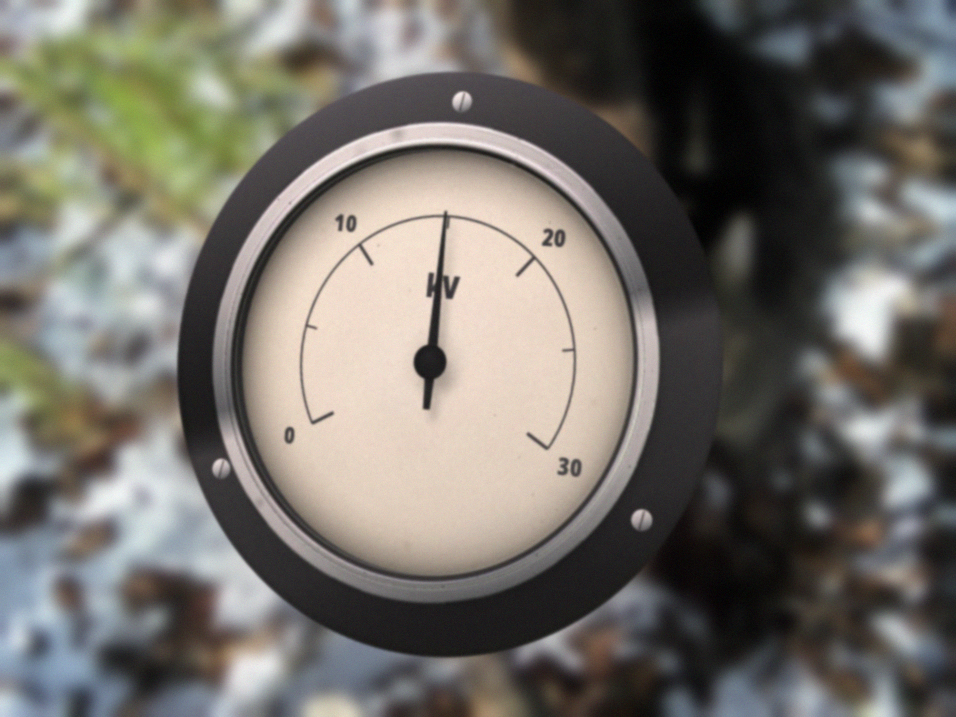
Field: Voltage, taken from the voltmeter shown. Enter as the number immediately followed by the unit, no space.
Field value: 15kV
